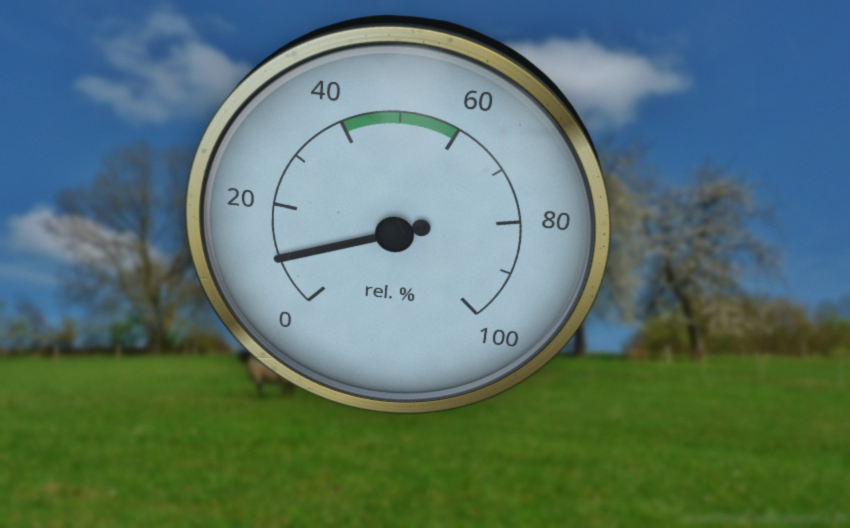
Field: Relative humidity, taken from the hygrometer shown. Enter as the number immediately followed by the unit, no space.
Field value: 10%
